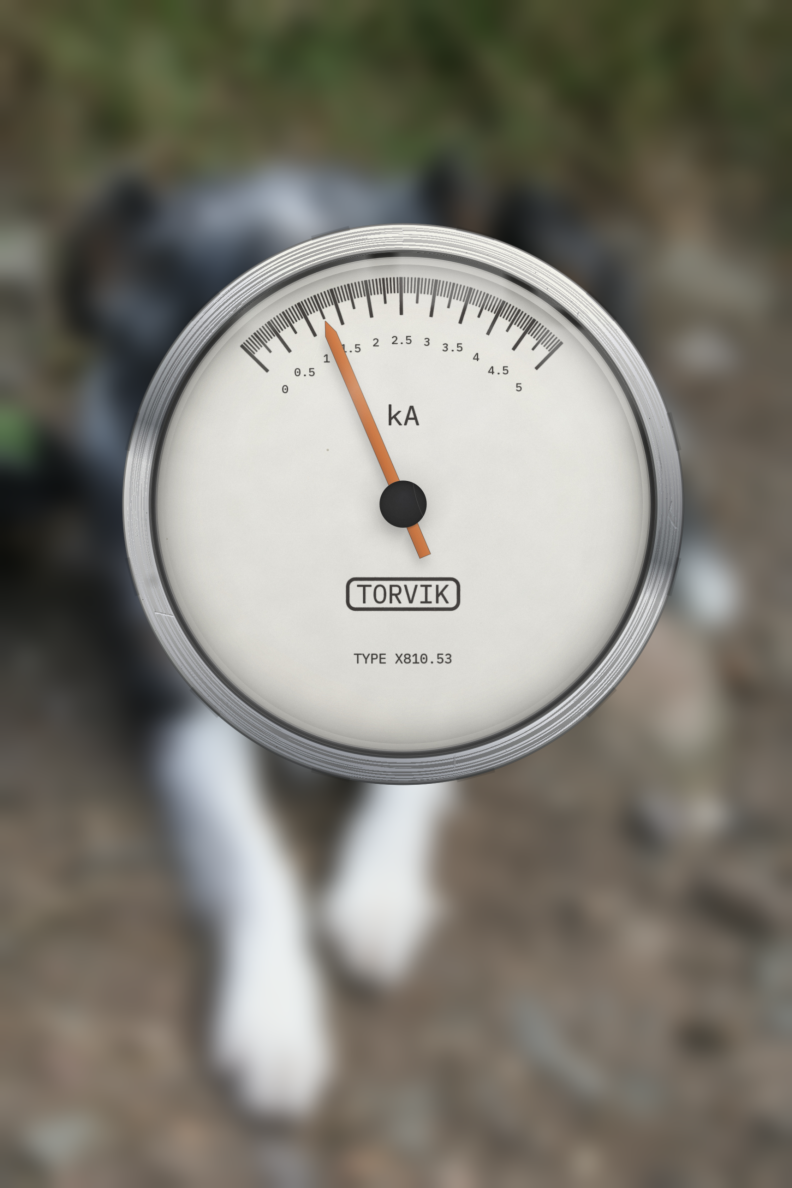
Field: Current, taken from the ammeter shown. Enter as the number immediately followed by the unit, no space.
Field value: 1.25kA
